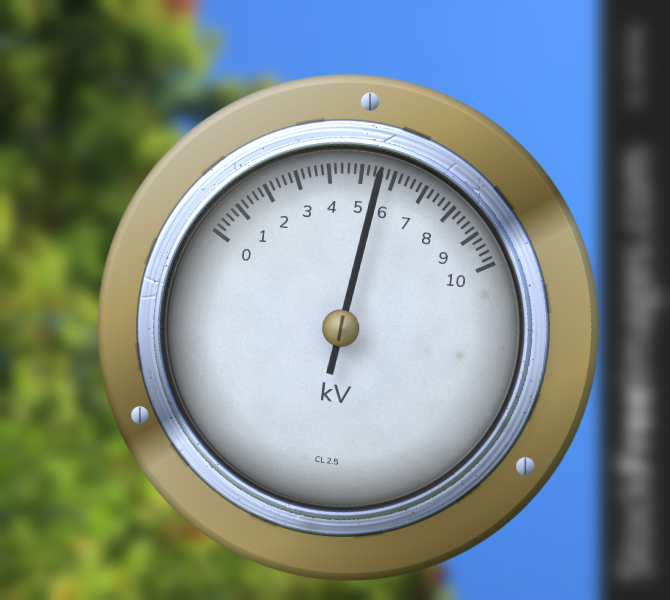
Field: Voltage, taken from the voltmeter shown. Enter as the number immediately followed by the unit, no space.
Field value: 5.6kV
